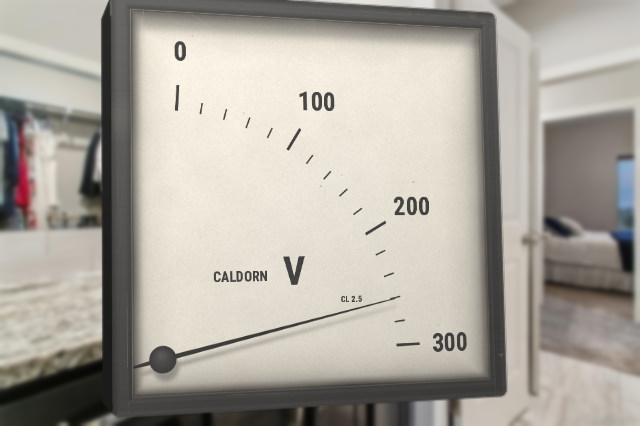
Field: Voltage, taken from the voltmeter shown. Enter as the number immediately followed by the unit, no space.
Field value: 260V
